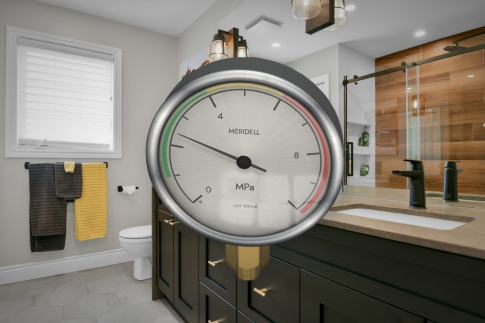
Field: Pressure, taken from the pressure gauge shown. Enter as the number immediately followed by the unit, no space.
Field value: 2.5MPa
